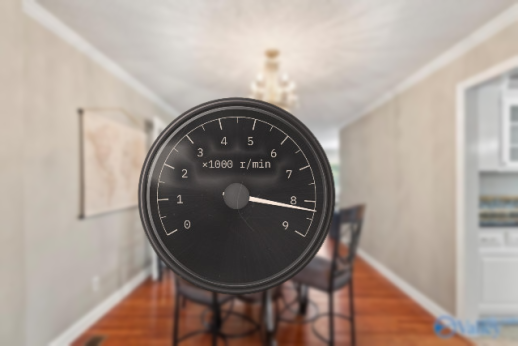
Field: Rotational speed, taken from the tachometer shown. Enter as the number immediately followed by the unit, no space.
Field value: 8250rpm
